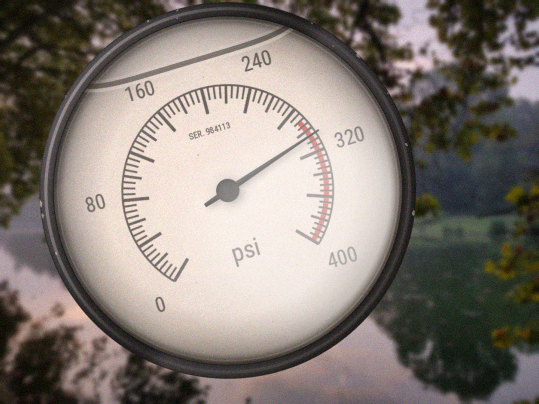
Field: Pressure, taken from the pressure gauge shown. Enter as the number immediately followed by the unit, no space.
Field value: 305psi
